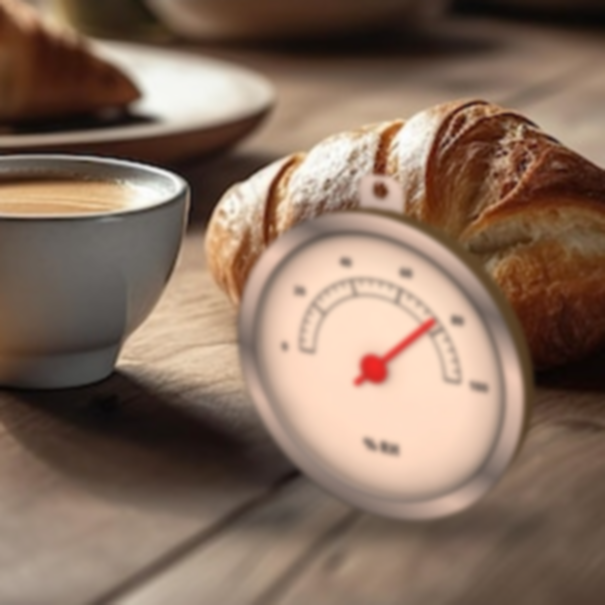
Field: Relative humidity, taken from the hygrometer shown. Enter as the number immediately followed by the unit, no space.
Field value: 76%
